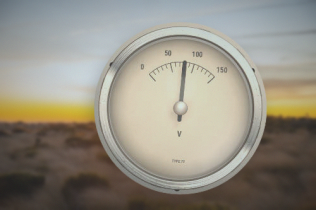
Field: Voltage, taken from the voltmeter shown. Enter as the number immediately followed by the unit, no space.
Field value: 80V
